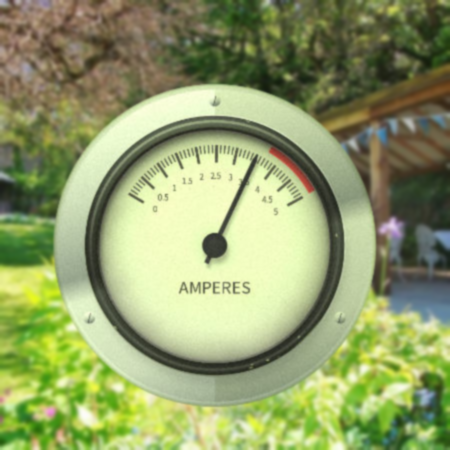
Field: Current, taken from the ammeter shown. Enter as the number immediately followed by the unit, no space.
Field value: 3.5A
